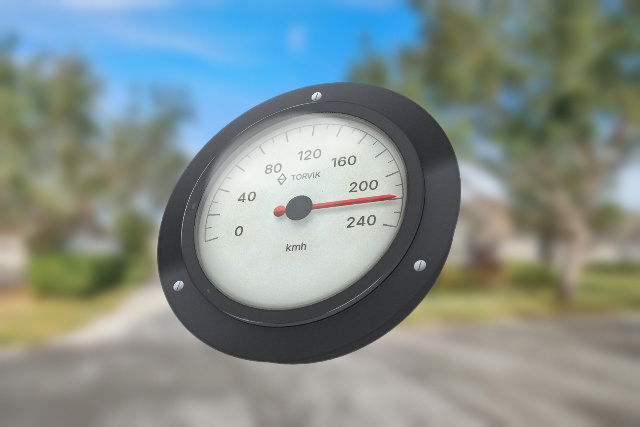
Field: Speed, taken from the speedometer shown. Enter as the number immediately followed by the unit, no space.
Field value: 220km/h
